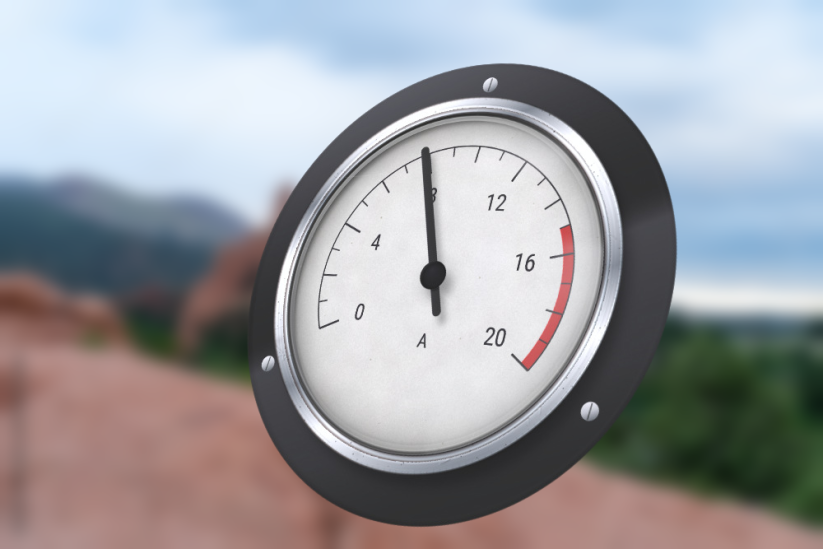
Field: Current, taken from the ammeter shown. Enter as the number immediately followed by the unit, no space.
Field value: 8A
